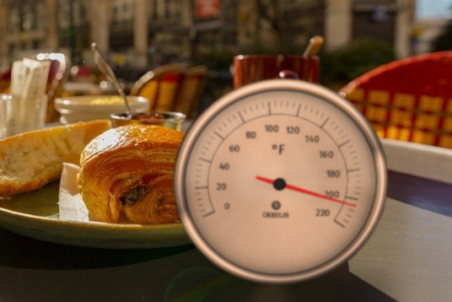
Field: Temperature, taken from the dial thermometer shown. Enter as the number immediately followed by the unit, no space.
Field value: 204°F
